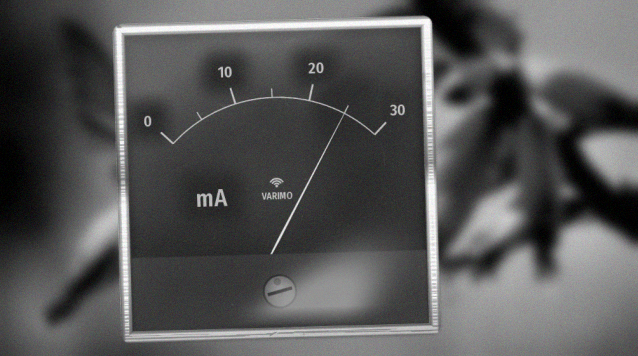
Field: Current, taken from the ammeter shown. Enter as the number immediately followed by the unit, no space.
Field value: 25mA
